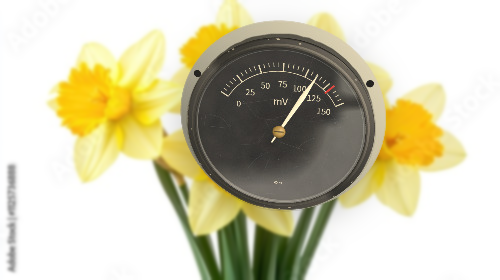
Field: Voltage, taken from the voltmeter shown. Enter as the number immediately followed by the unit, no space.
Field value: 110mV
